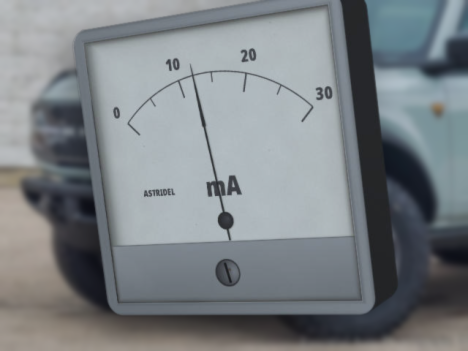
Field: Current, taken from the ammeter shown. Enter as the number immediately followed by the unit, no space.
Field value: 12.5mA
